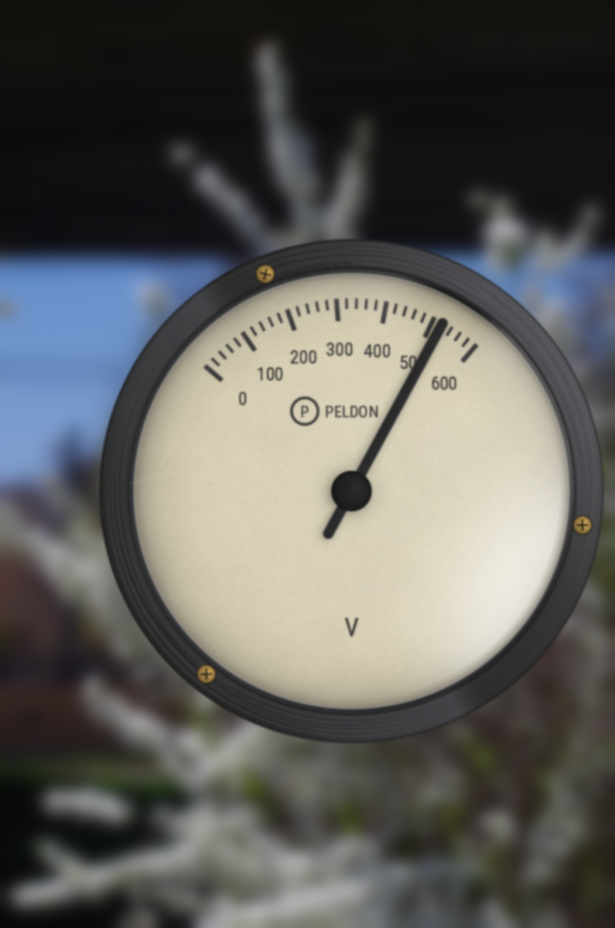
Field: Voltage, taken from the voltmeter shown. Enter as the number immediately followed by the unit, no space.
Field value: 520V
